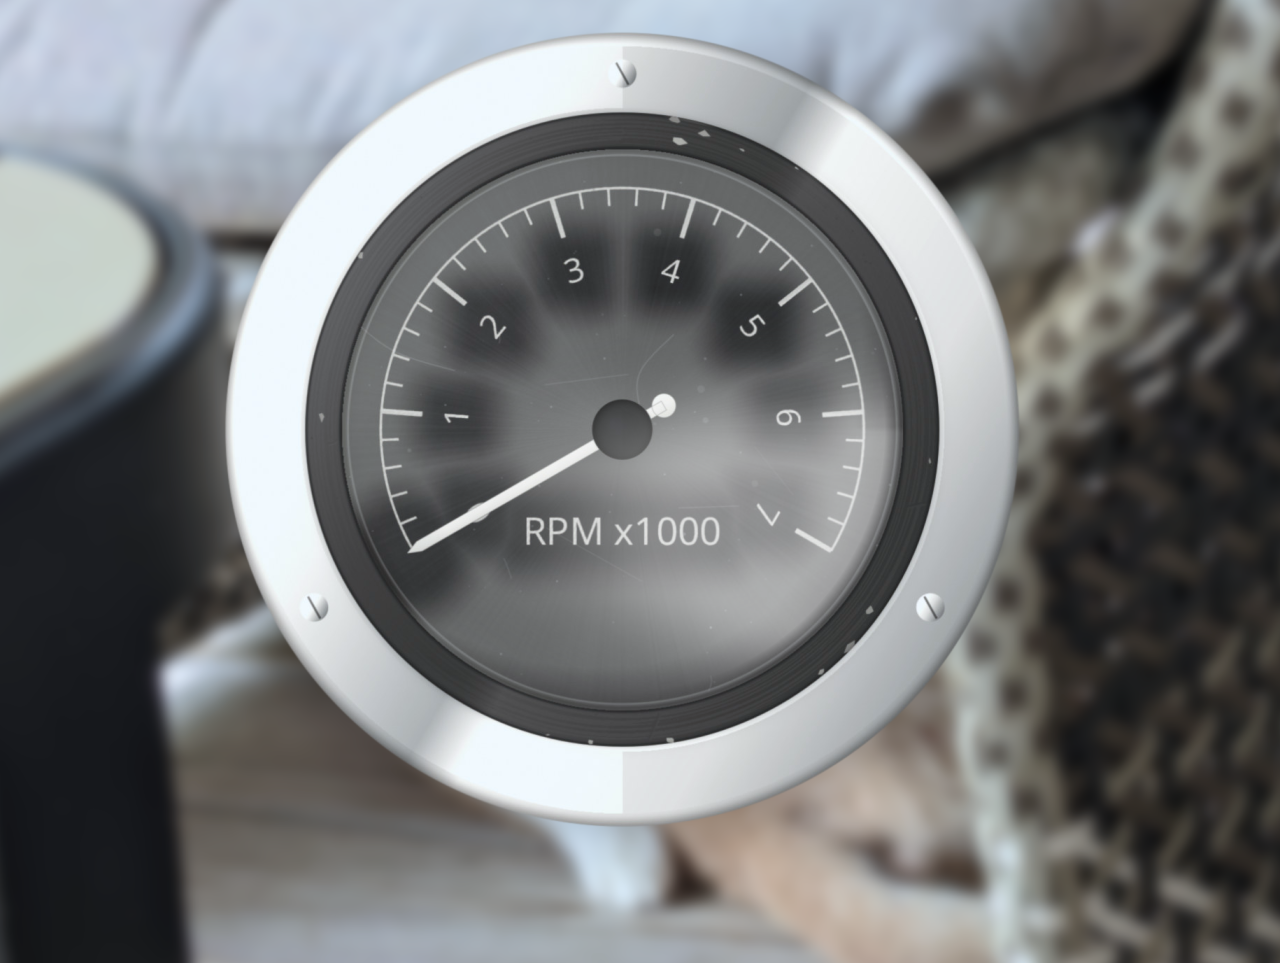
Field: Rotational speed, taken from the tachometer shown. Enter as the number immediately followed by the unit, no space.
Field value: 0rpm
